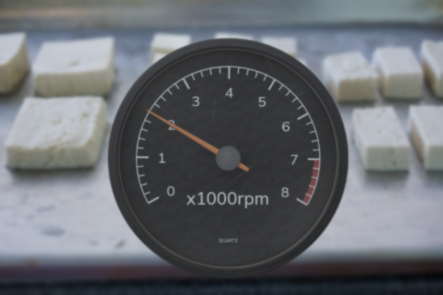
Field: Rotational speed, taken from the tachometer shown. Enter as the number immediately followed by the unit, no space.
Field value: 2000rpm
